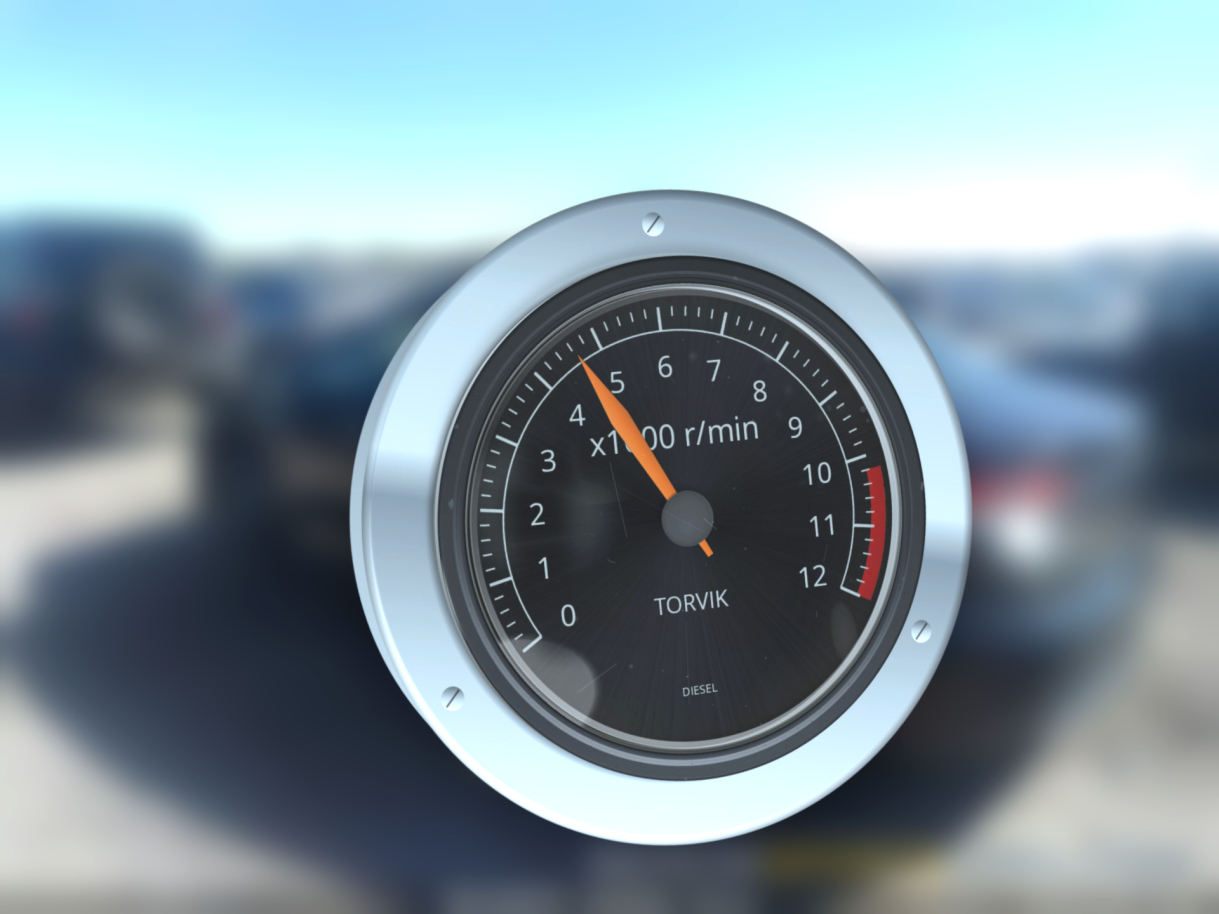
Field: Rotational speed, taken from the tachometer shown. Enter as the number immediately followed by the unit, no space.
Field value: 4600rpm
